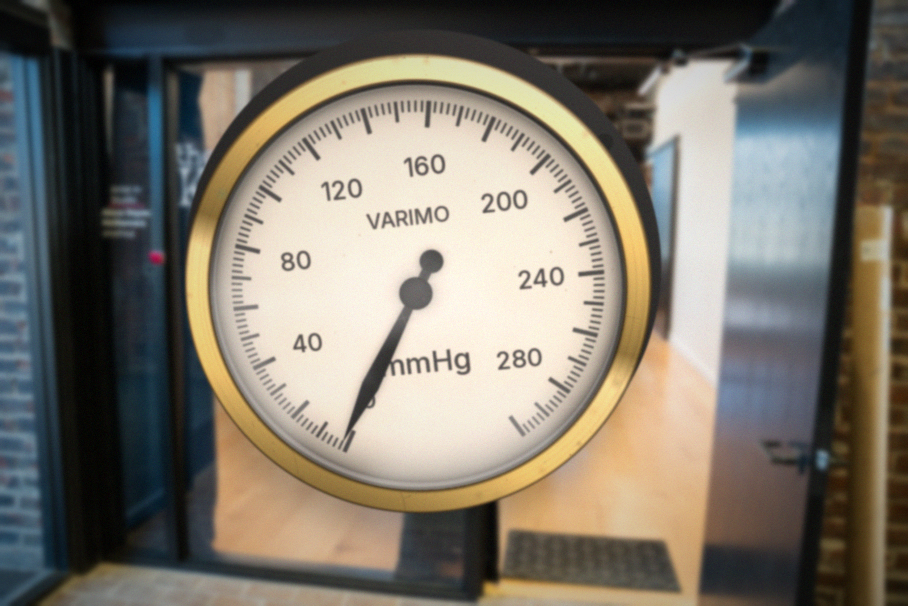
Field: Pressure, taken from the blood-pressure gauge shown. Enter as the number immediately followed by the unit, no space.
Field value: 2mmHg
